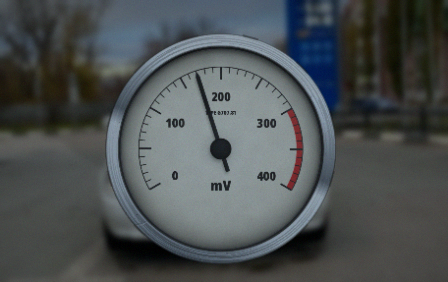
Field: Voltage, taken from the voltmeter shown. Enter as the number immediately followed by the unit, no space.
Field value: 170mV
